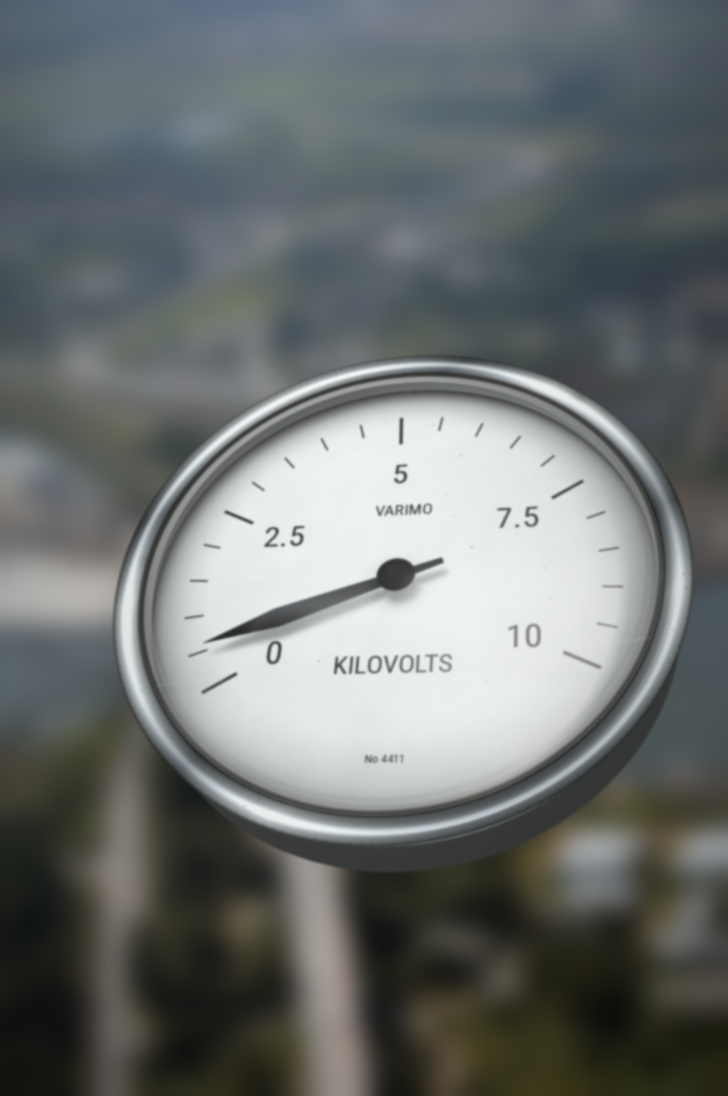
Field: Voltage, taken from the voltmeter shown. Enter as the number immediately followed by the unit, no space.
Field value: 0.5kV
